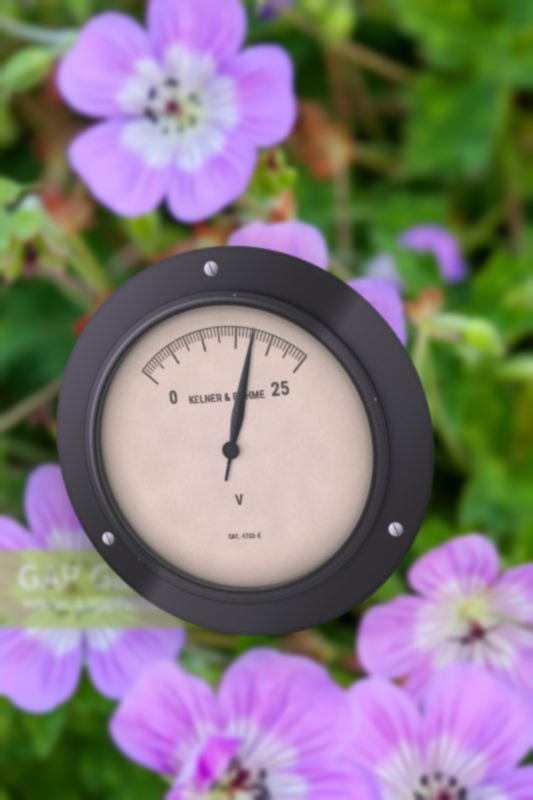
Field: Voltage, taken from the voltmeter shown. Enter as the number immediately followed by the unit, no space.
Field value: 17.5V
